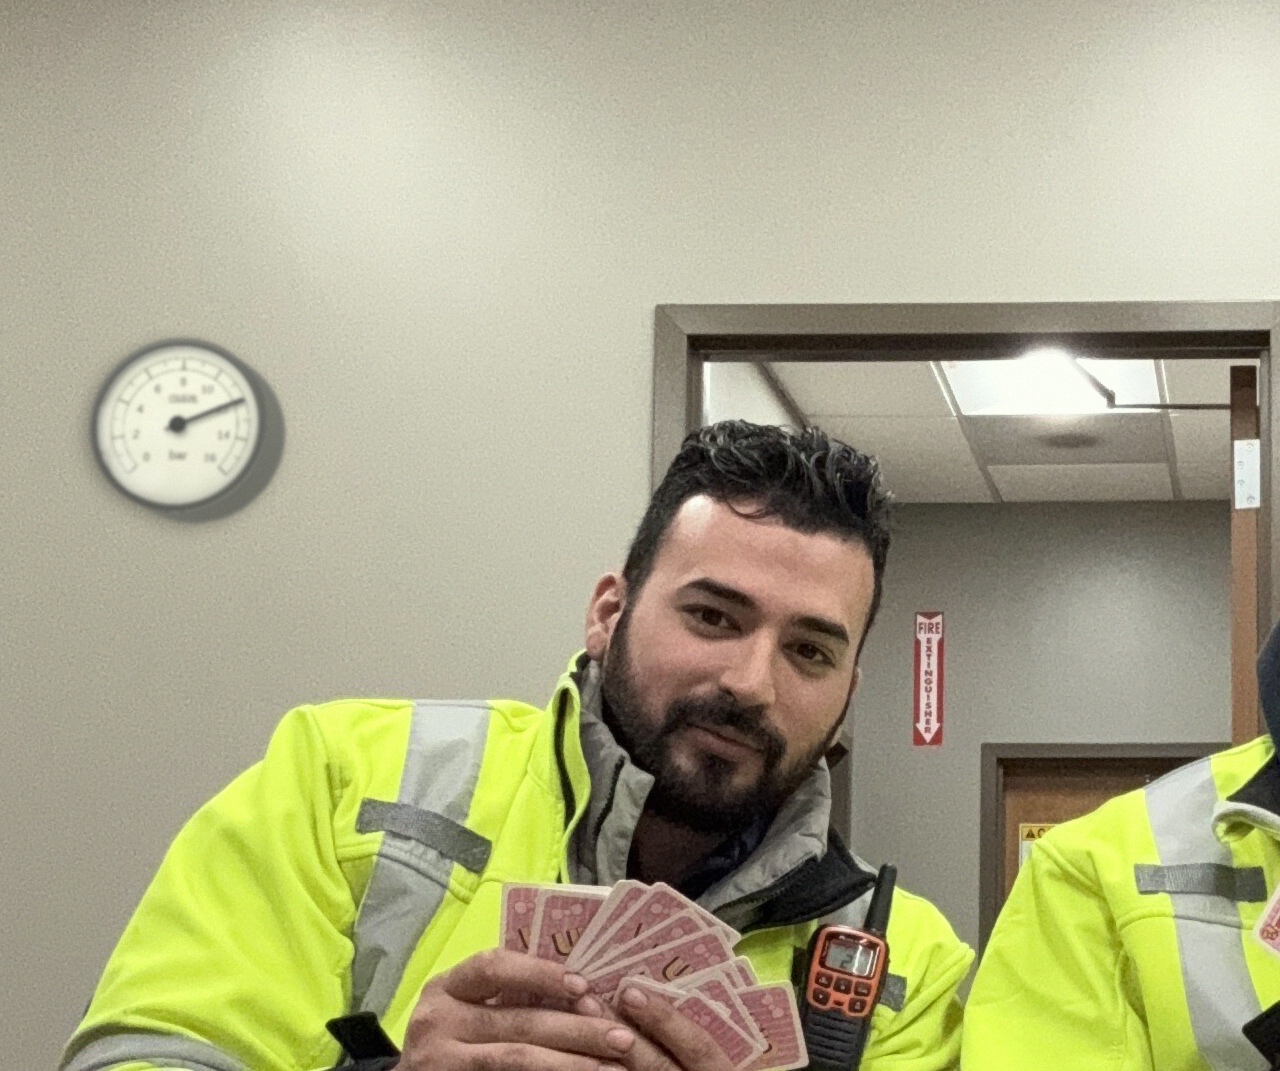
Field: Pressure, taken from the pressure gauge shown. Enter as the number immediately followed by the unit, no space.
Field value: 12bar
